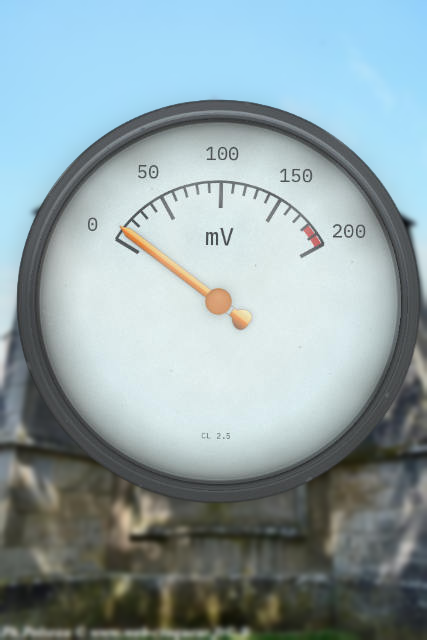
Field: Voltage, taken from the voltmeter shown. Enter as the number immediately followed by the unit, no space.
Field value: 10mV
